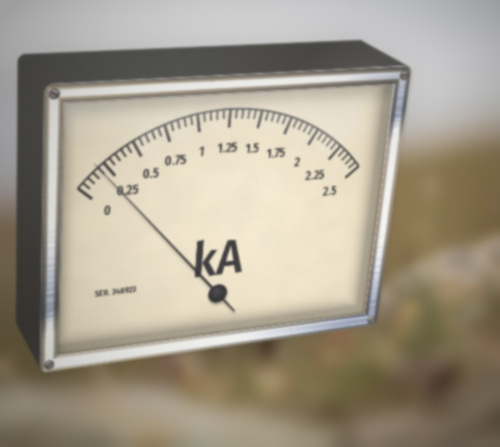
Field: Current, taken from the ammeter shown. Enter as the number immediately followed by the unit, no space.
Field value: 0.2kA
